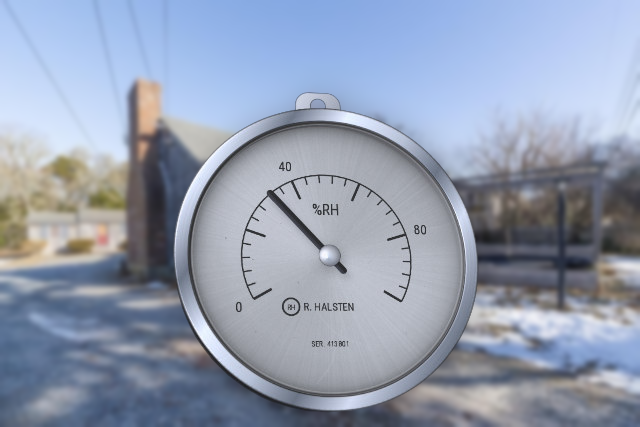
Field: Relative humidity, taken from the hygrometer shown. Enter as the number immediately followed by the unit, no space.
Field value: 32%
